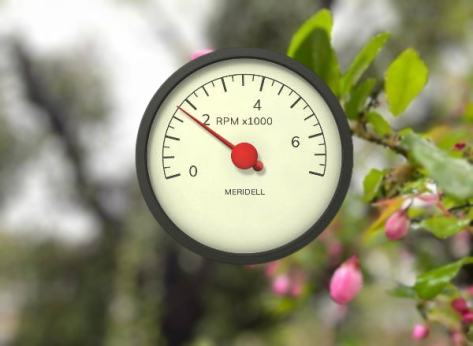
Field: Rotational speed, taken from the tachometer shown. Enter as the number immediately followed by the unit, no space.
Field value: 1750rpm
